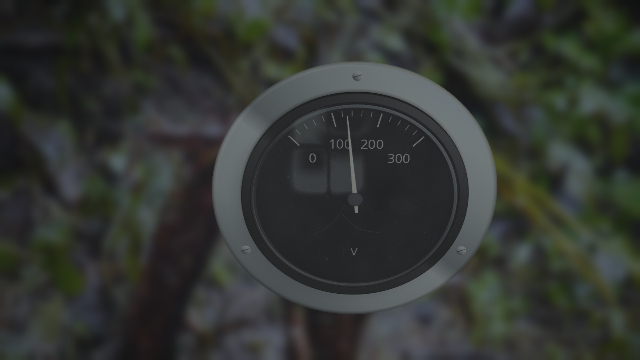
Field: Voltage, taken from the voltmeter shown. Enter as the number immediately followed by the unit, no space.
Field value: 130V
